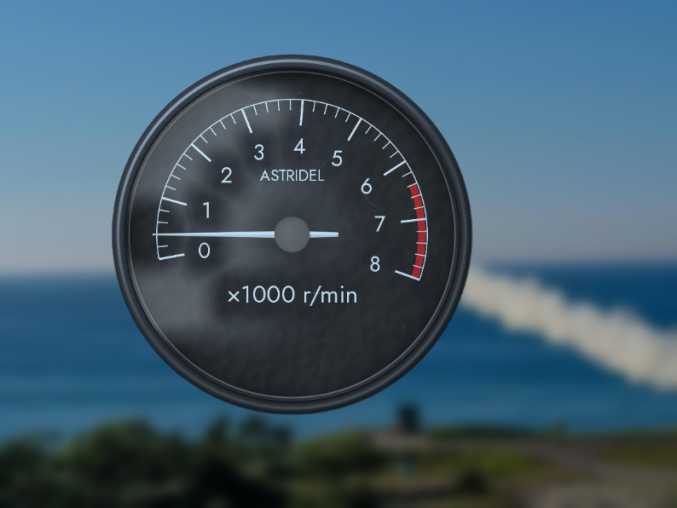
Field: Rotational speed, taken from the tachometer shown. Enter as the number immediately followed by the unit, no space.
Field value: 400rpm
